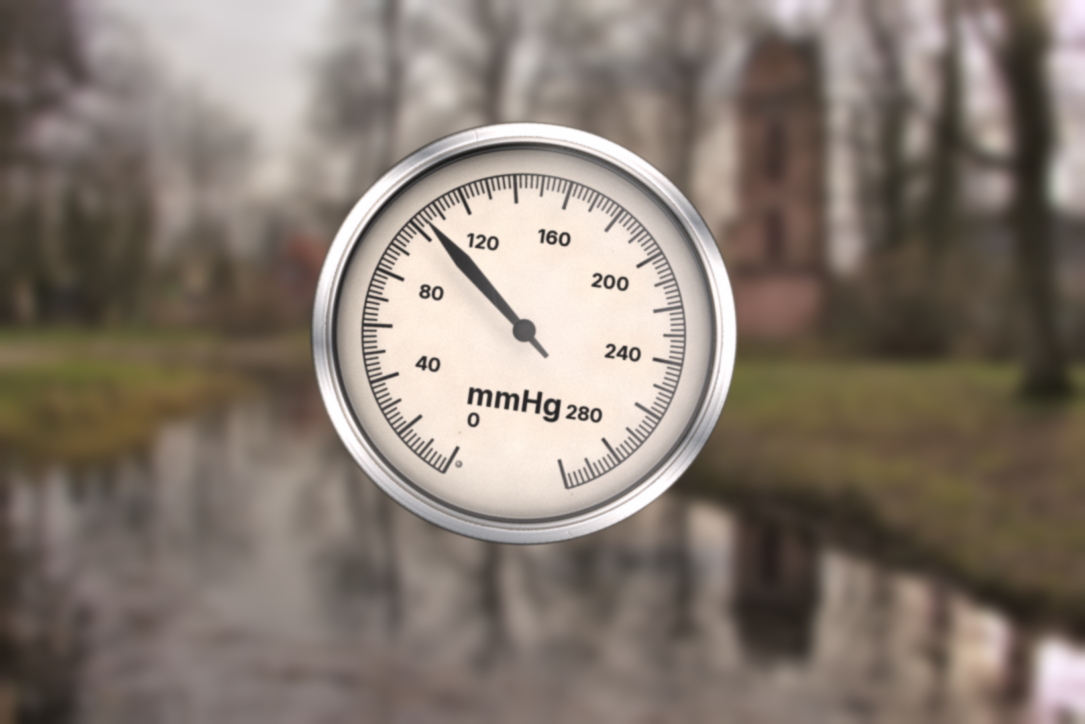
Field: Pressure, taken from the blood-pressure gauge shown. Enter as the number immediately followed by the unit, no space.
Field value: 104mmHg
